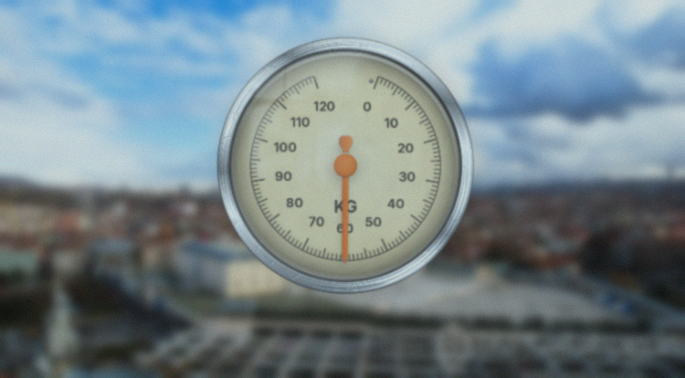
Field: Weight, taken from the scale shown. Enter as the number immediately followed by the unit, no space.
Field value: 60kg
